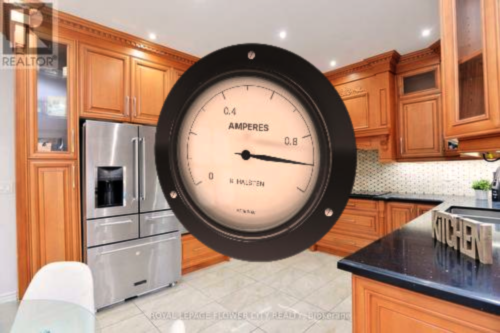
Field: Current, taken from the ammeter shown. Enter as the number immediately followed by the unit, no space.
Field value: 0.9A
